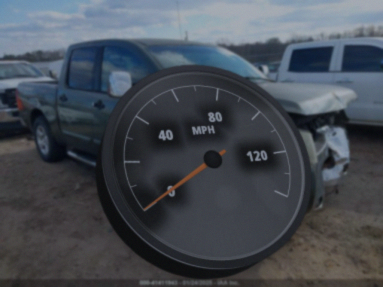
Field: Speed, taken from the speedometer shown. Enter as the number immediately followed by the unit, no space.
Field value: 0mph
